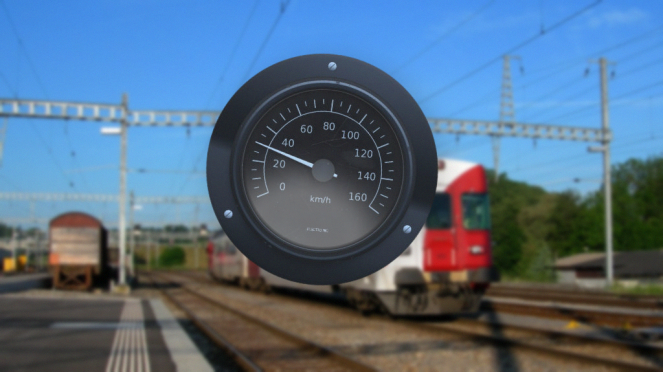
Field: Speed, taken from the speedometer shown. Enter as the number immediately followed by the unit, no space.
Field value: 30km/h
